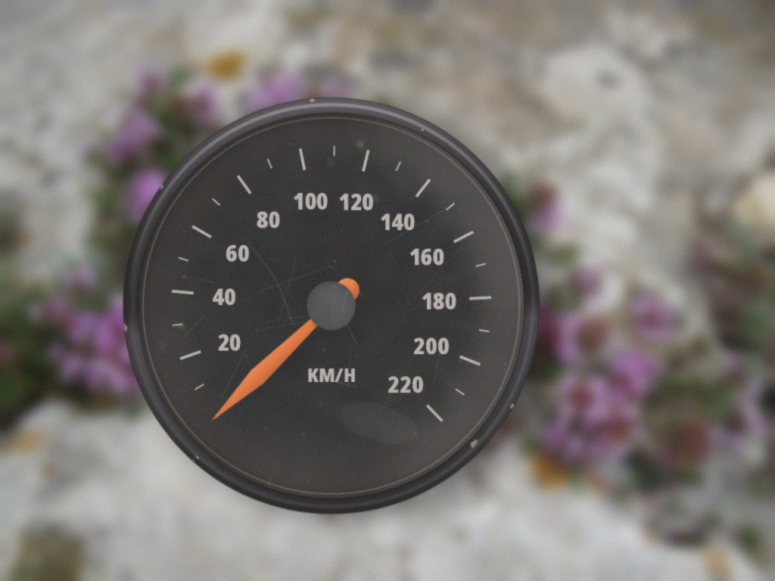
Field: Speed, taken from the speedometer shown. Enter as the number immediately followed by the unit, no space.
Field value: 0km/h
